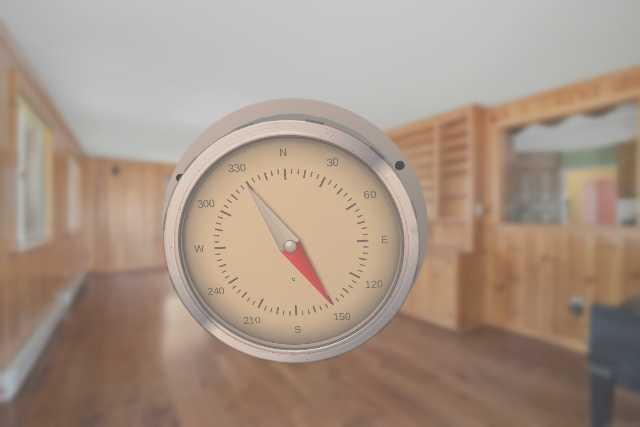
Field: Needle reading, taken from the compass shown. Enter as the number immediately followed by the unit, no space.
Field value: 150°
